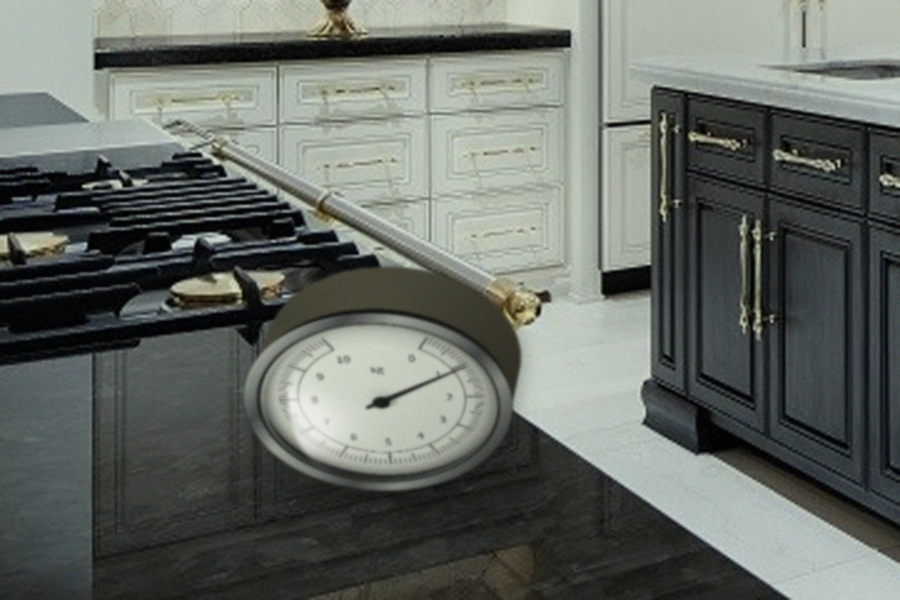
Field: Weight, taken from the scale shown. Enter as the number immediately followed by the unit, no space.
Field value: 1kg
